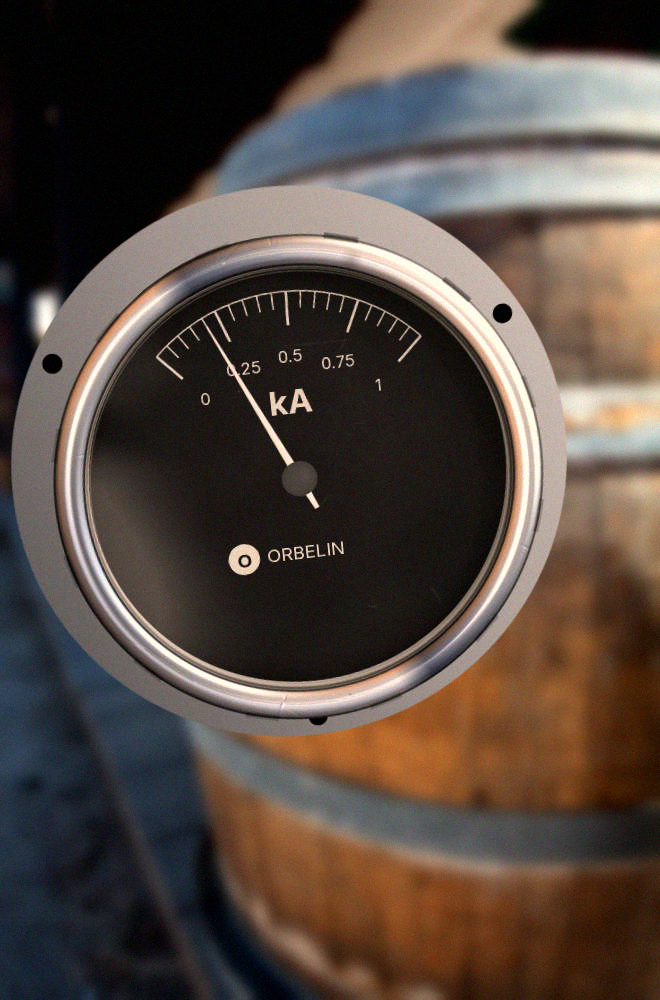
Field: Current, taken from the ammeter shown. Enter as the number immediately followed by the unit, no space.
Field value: 0.2kA
